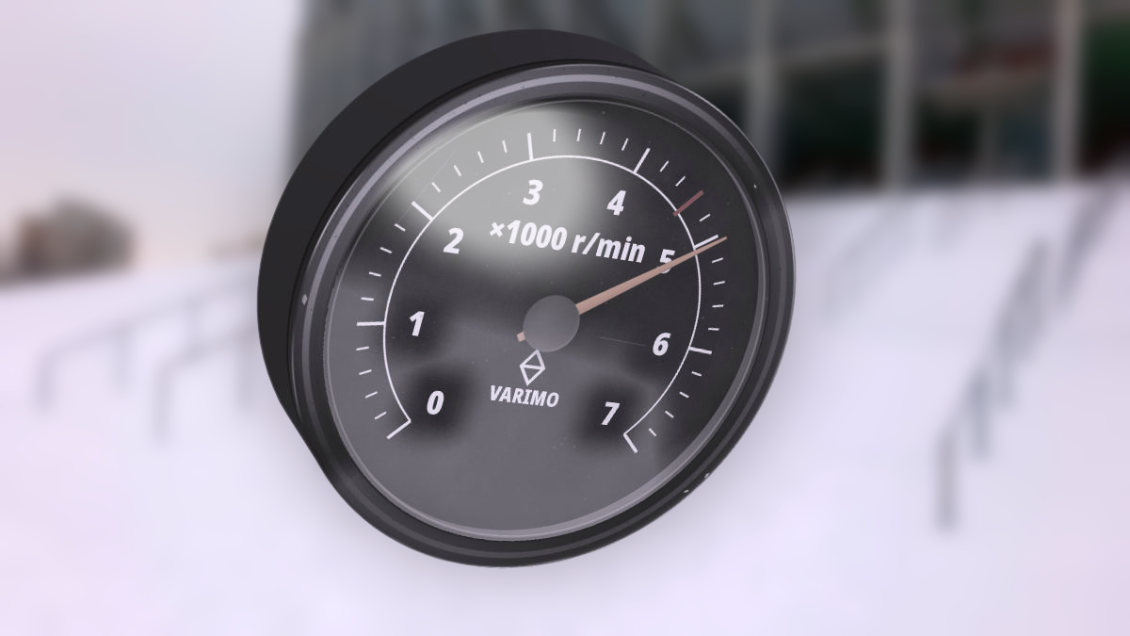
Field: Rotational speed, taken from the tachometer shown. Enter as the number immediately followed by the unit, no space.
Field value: 5000rpm
